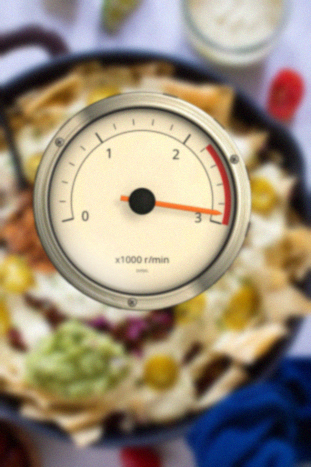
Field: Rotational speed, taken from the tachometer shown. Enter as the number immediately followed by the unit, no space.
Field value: 2900rpm
